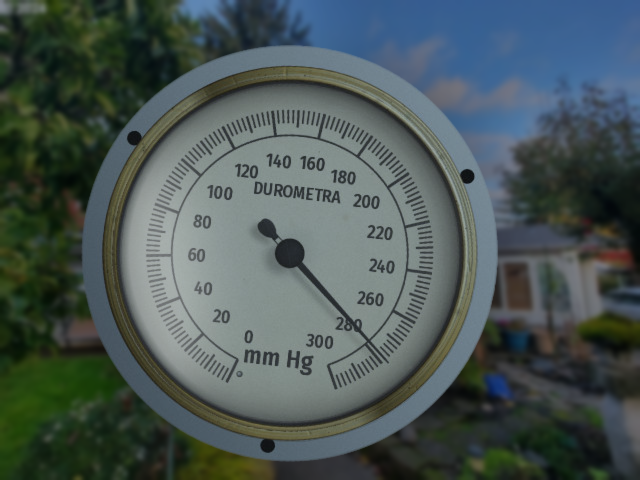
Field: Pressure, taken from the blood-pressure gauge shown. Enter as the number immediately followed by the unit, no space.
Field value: 278mmHg
